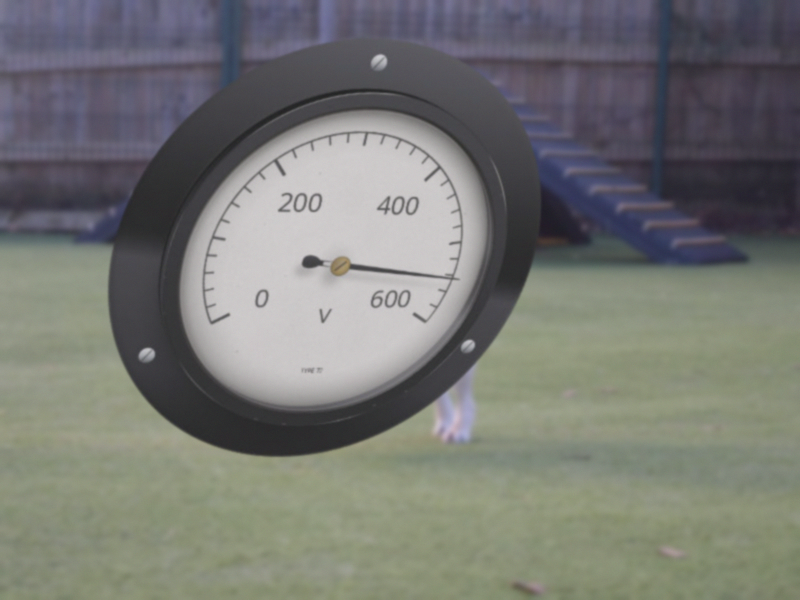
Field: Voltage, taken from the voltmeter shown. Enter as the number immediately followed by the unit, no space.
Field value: 540V
